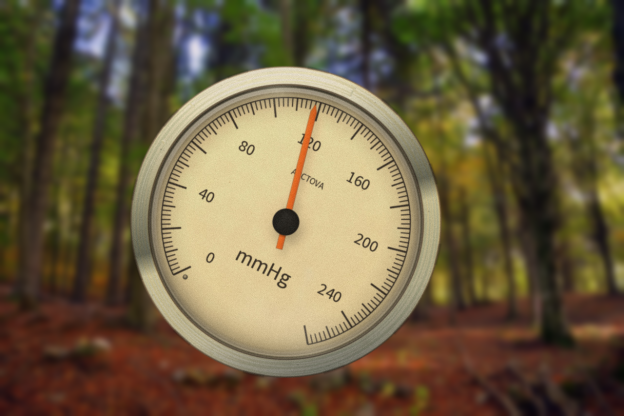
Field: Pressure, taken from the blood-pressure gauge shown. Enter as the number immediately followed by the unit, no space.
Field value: 118mmHg
